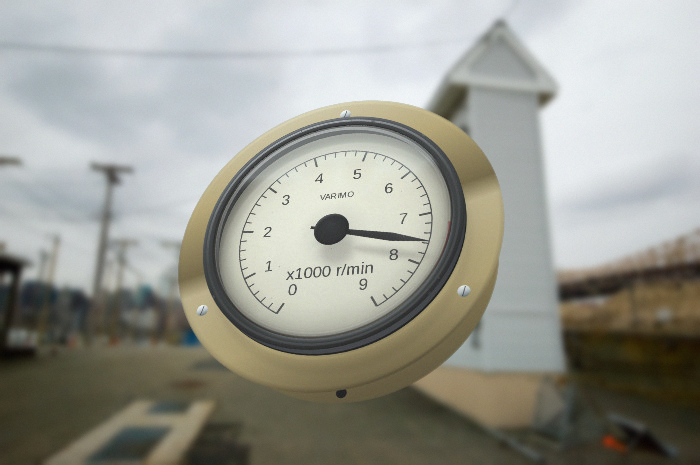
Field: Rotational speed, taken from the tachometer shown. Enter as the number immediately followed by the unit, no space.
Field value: 7600rpm
